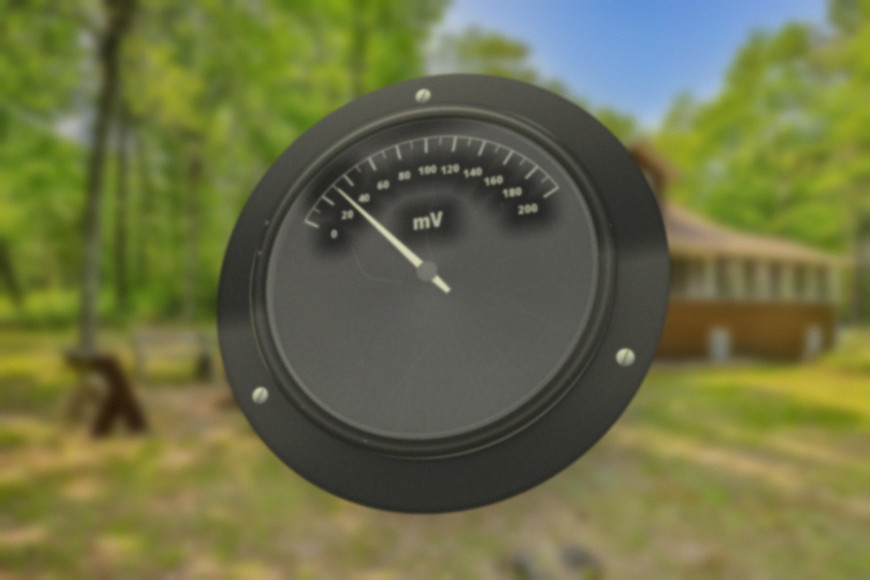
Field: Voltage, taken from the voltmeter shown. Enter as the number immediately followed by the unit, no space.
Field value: 30mV
